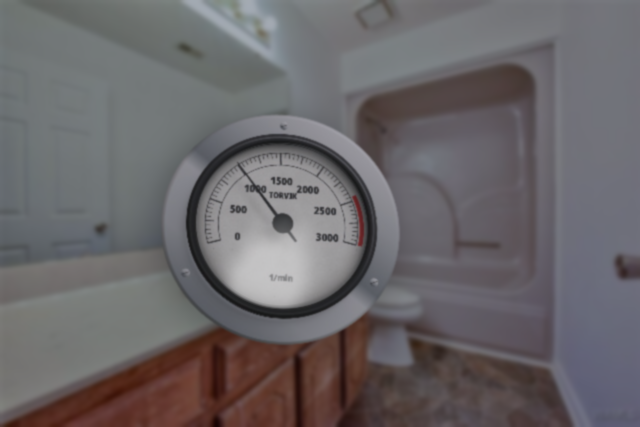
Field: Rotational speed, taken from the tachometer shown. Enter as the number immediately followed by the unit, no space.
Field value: 1000rpm
